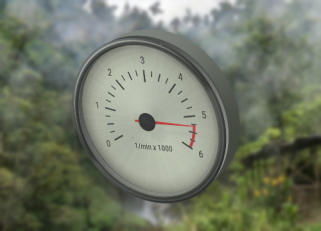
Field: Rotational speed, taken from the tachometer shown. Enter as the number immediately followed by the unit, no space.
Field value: 5250rpm
